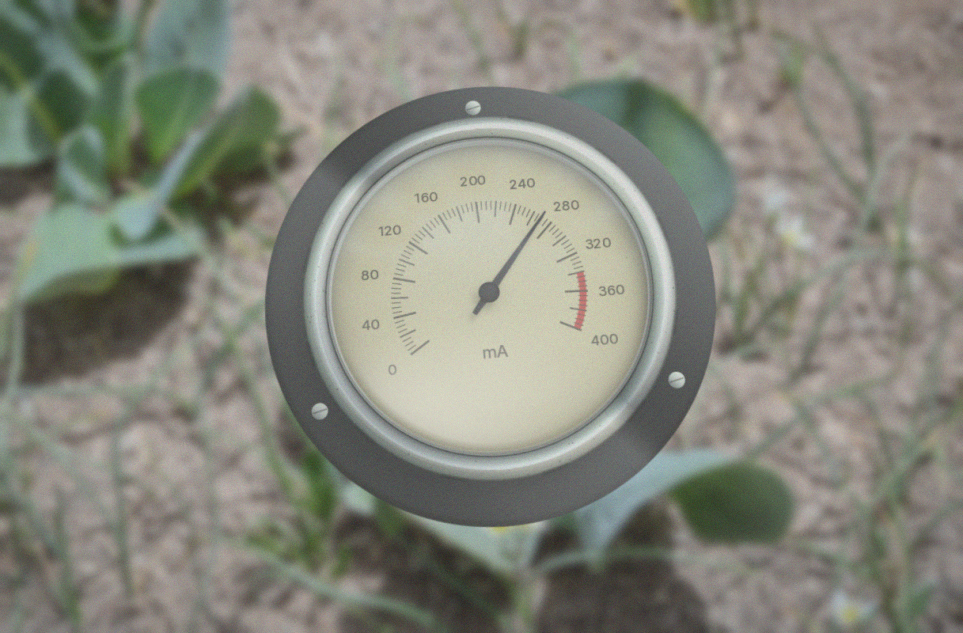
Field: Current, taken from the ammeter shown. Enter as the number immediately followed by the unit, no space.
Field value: 270mA
